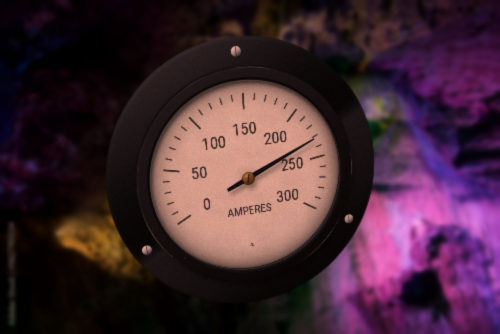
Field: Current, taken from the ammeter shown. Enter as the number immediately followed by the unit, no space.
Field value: 230A
